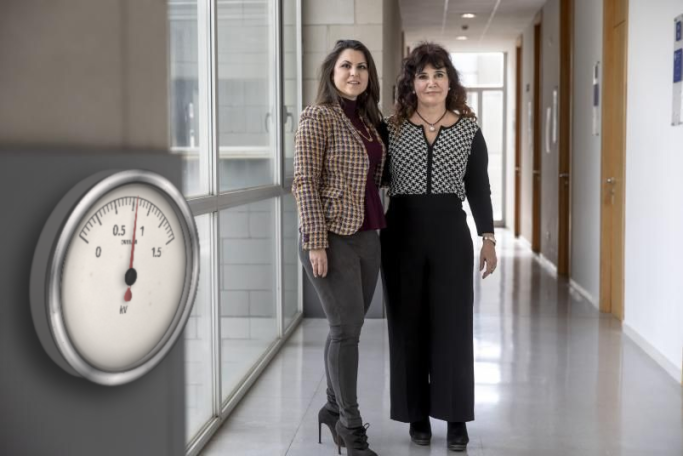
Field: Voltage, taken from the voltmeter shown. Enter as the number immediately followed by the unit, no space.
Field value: 0.75kV
